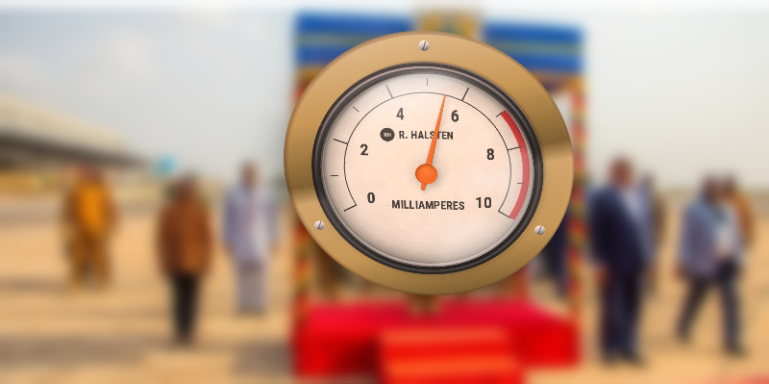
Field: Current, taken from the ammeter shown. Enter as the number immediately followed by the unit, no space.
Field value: 5.5mA
